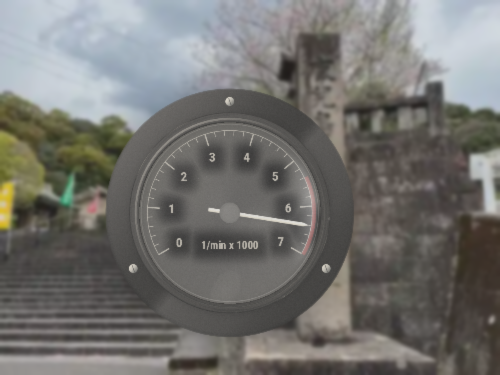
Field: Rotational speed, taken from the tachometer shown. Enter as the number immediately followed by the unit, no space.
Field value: 6400rpm
